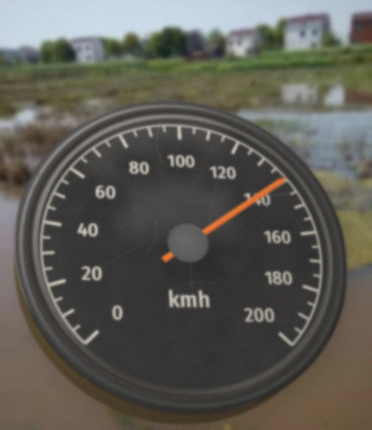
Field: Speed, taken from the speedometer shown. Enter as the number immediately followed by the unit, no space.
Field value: 140km/h
